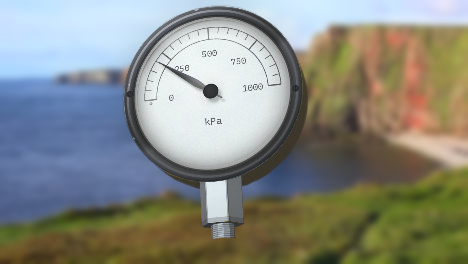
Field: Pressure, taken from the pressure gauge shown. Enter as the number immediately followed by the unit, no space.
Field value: 200kPa
